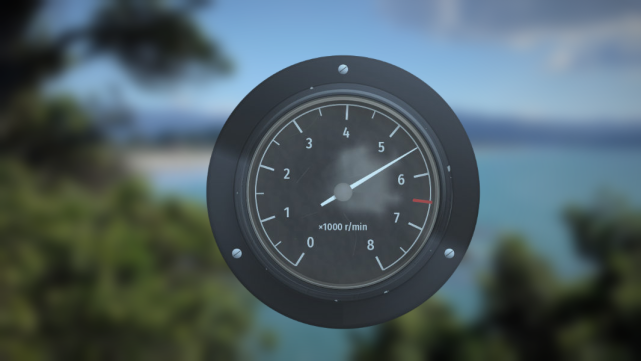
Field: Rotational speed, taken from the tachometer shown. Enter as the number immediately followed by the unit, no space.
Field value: 5500rpm
